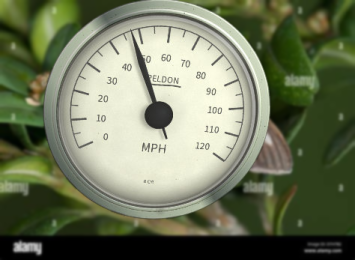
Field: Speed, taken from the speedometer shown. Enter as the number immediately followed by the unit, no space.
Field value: 47.5mph
